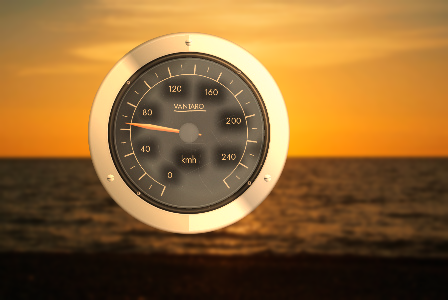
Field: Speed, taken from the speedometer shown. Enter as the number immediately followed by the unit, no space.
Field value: 65km/h
